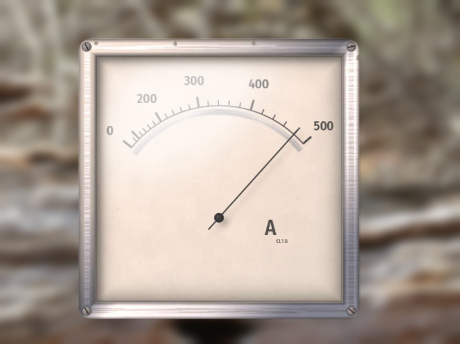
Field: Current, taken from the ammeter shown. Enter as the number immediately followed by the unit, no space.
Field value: 480A
